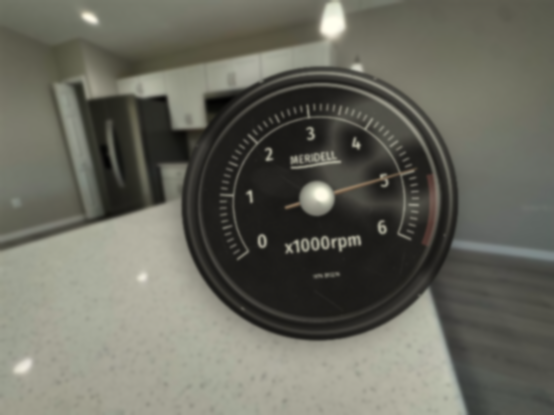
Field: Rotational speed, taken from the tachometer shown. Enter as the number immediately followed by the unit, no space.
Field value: 5000rpm
